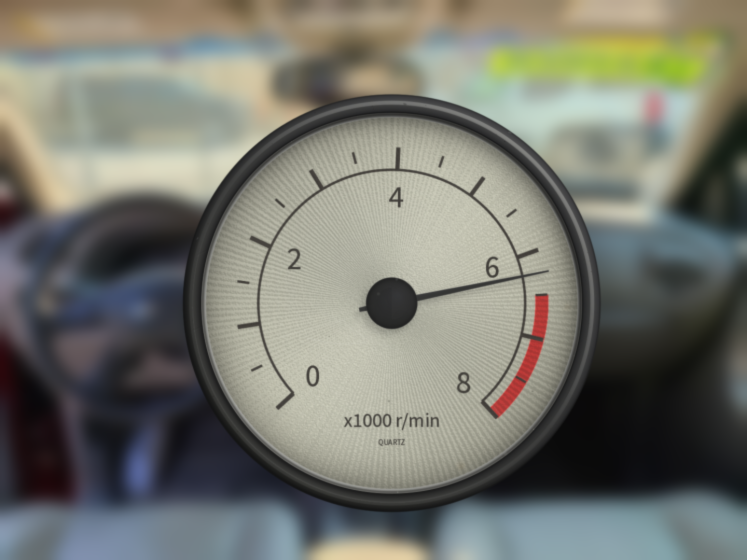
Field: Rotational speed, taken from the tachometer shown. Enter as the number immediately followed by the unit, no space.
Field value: 6250rpm
